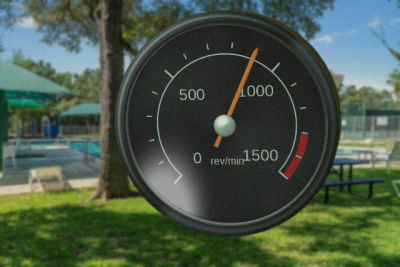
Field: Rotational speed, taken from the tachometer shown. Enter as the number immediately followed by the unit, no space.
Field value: 900rpm
